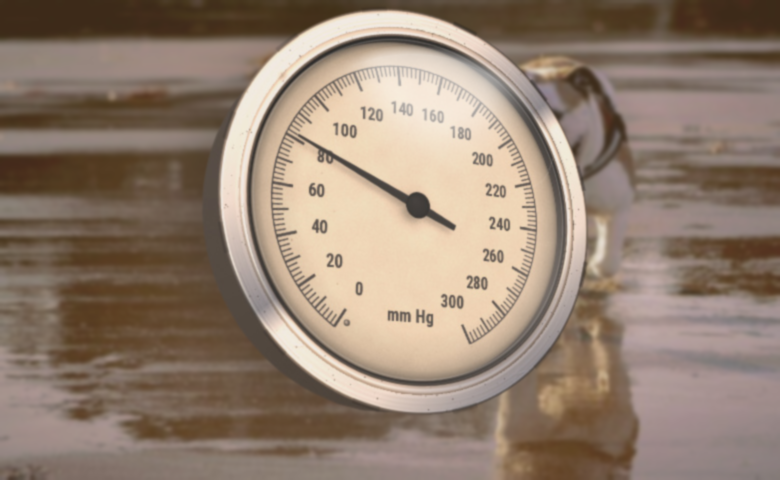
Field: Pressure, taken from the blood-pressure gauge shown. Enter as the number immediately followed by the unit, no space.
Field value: 80mmHg
